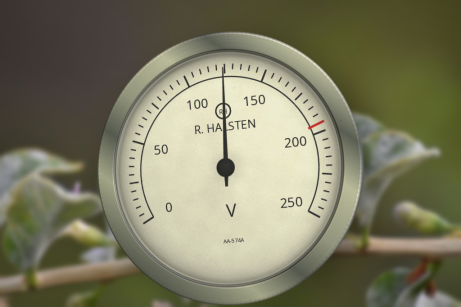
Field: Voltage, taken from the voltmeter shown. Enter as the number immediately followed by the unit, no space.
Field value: 125V
